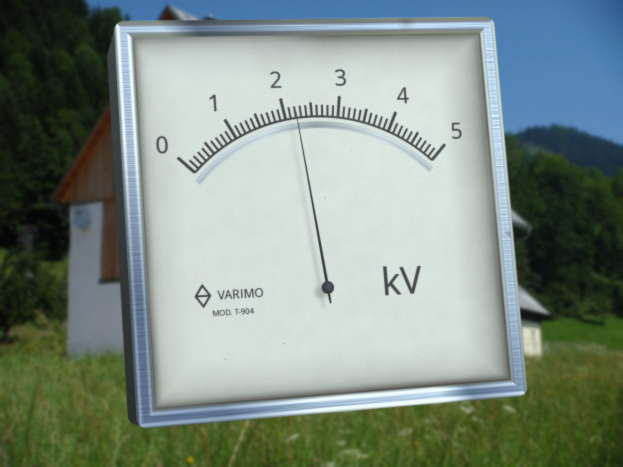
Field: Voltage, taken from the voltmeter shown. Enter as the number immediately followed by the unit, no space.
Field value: 2.2kV
